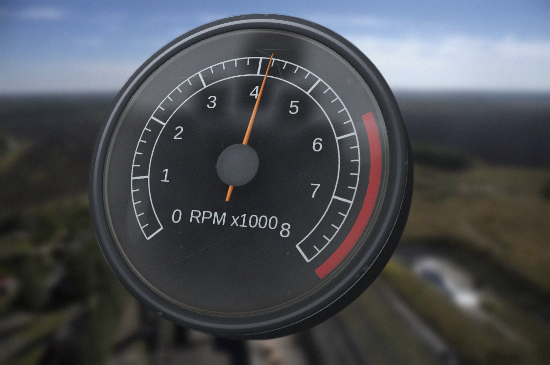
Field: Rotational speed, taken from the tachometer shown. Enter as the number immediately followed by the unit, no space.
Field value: 4200rpm
